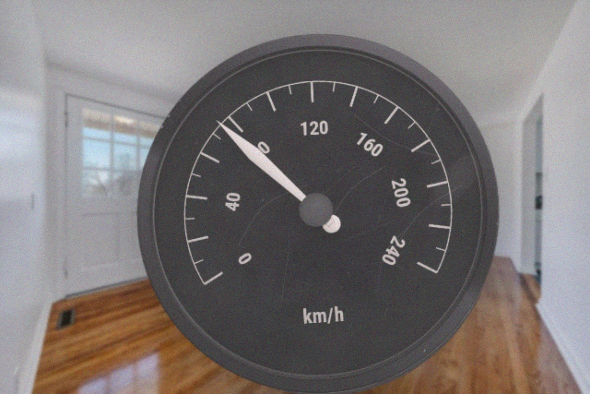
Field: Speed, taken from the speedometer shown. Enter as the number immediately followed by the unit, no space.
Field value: 75km/h
